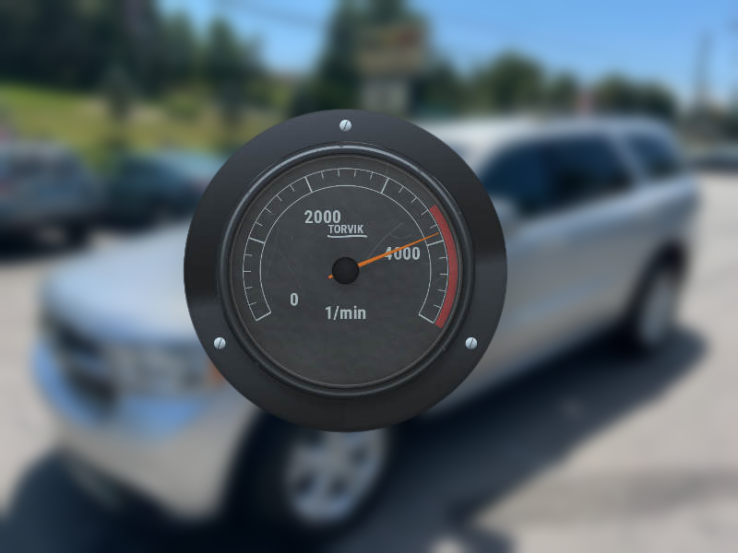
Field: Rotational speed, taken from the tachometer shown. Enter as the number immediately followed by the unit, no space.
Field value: 3900rpm
